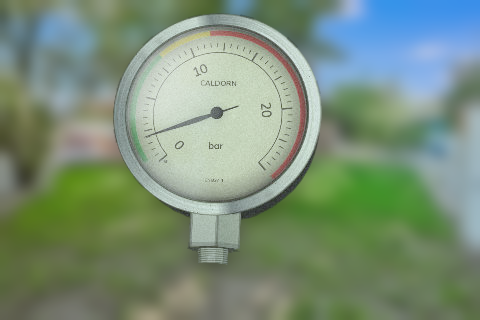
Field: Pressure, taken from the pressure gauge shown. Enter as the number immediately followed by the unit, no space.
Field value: 2bar
